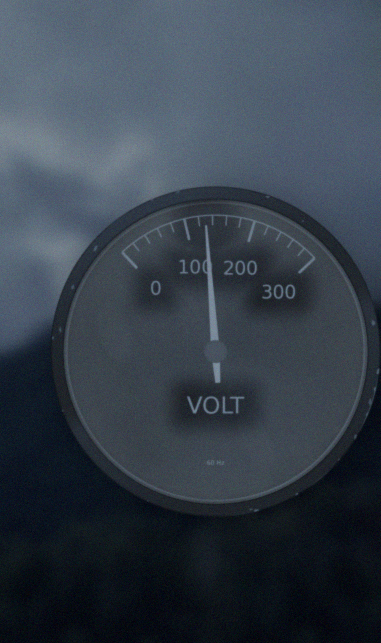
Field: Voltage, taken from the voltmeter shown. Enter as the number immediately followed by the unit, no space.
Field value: 130V
